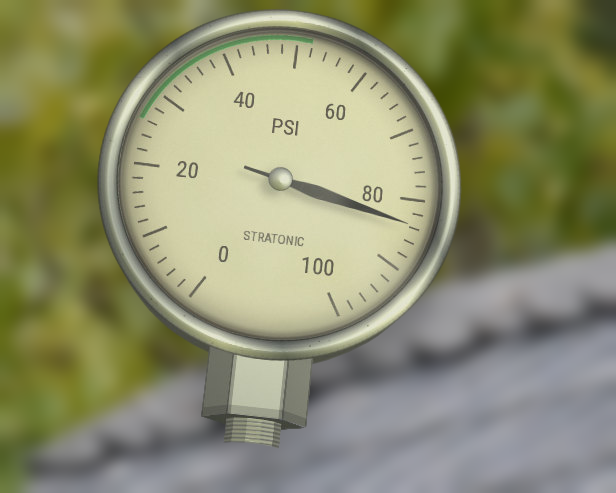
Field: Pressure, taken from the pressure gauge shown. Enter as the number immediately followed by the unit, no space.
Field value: 84psi
